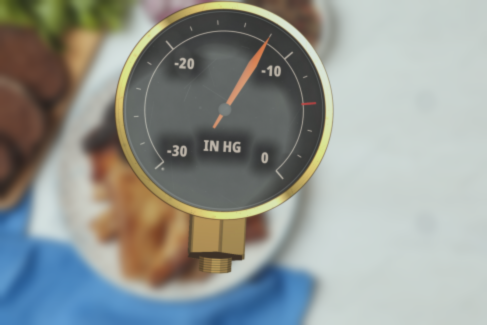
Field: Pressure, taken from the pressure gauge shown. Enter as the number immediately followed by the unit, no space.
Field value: -12inHg
